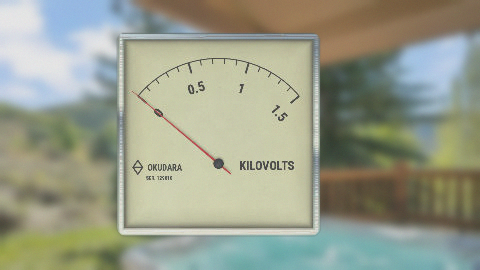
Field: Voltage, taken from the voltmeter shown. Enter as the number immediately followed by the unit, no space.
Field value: 0kV
